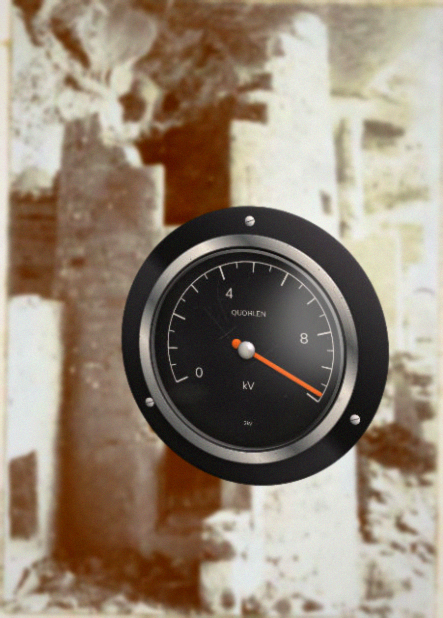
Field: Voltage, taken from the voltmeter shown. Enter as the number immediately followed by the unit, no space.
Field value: 9.75kV
